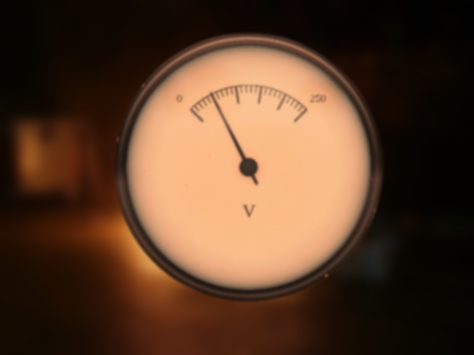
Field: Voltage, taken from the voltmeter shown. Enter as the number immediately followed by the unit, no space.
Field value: 50V
